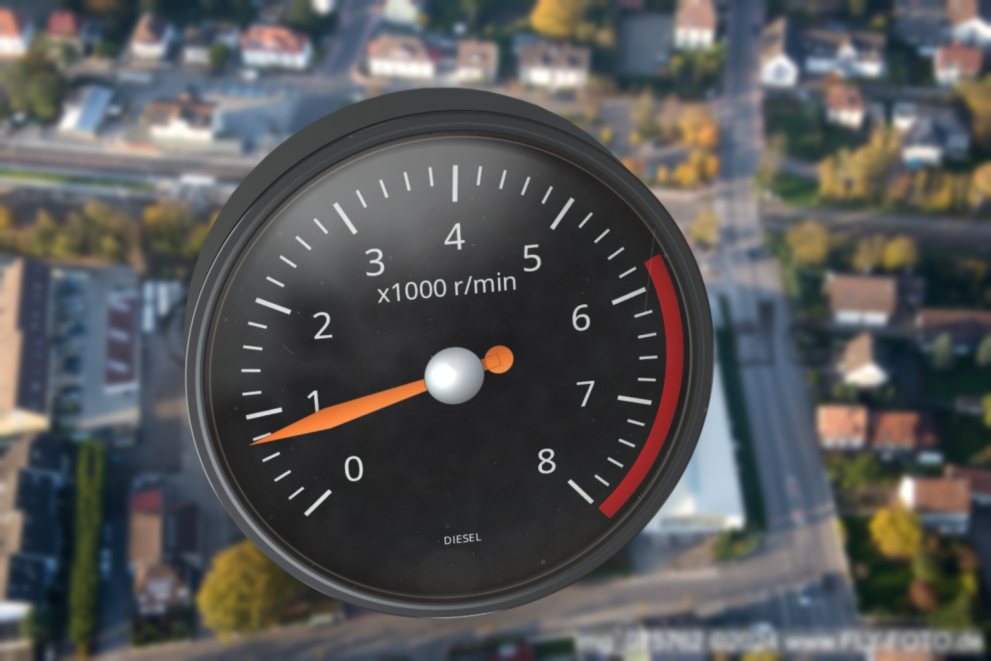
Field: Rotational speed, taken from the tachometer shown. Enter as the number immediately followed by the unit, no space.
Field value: 800rpm
